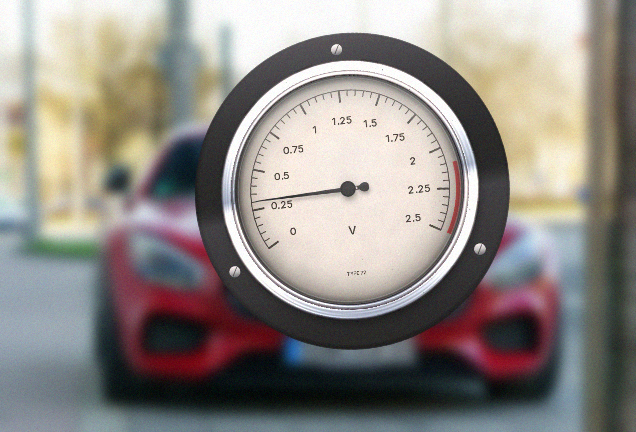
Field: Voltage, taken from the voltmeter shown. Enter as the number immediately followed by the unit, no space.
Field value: 0.3V
